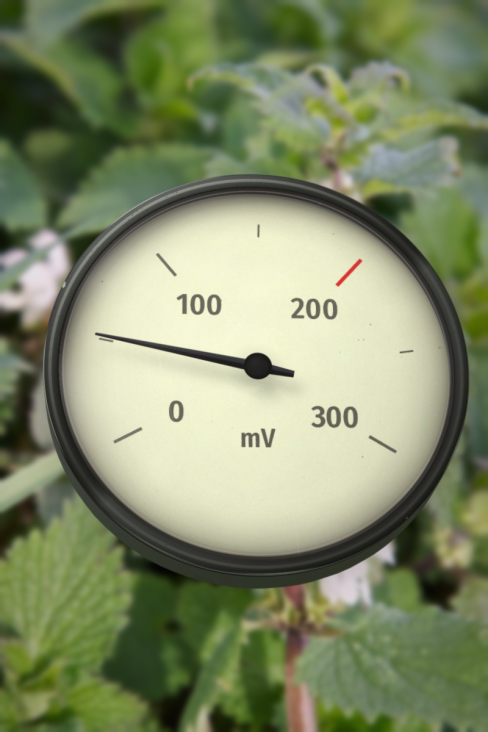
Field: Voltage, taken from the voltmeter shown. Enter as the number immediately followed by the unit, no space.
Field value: 50mV
